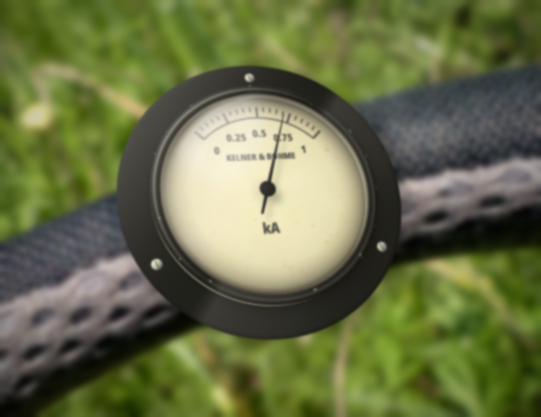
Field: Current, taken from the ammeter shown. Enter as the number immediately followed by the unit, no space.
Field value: 0.7kA
